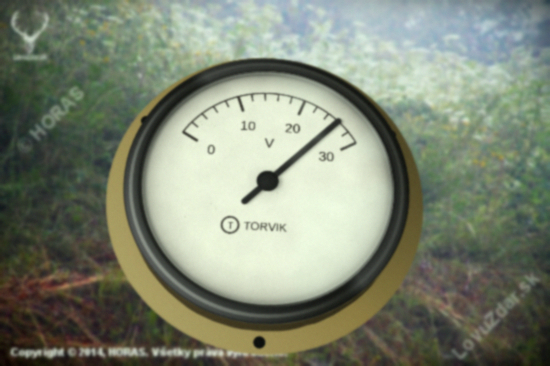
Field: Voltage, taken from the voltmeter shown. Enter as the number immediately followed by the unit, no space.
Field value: 26V
